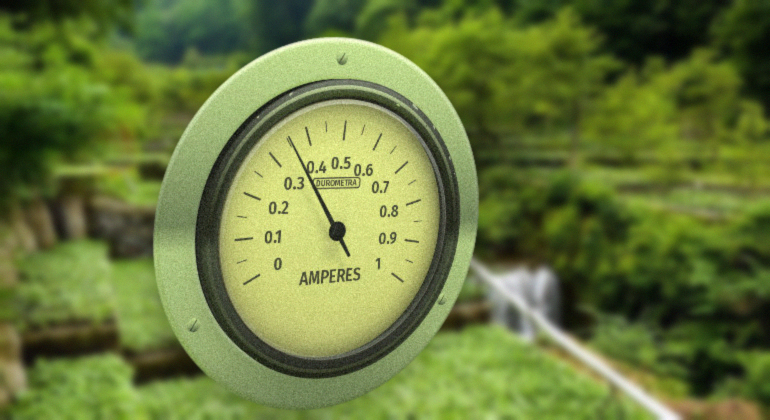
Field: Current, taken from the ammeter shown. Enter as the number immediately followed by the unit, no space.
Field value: 0.35A
